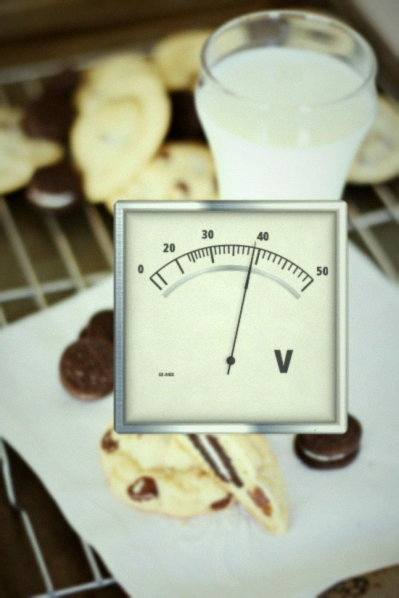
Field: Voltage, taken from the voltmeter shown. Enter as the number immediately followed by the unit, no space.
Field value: 39V
